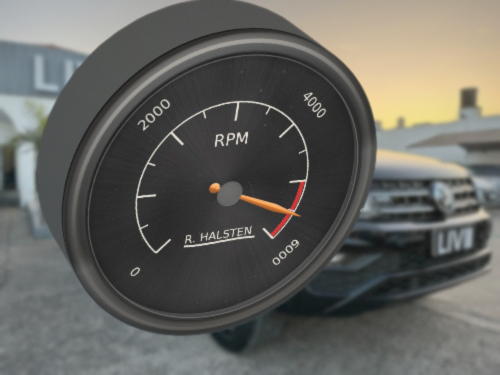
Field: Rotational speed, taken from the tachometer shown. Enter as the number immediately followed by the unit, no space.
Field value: 5500rpm
